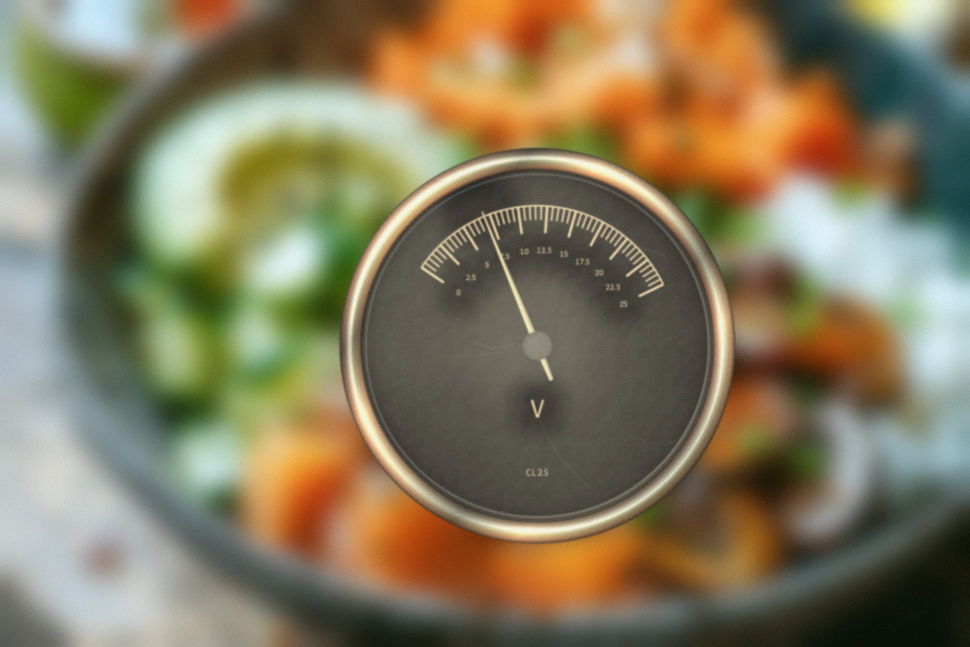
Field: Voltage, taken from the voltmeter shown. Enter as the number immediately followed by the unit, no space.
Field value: 7V
